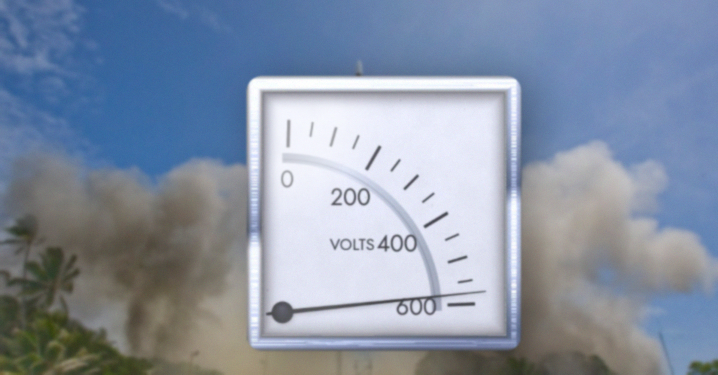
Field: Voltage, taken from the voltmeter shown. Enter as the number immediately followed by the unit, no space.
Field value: 575V
